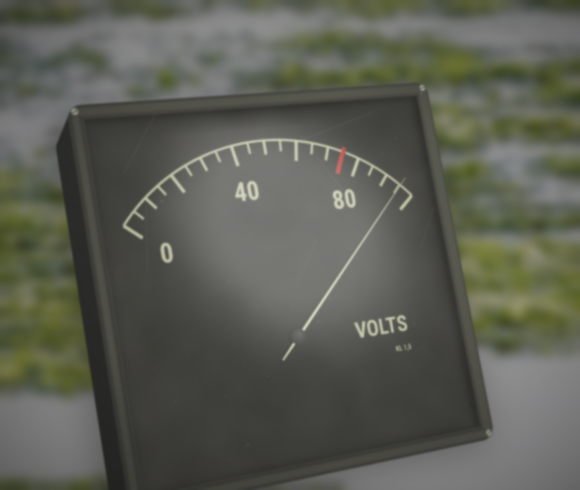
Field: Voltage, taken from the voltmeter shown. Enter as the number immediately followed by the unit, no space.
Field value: 95V
